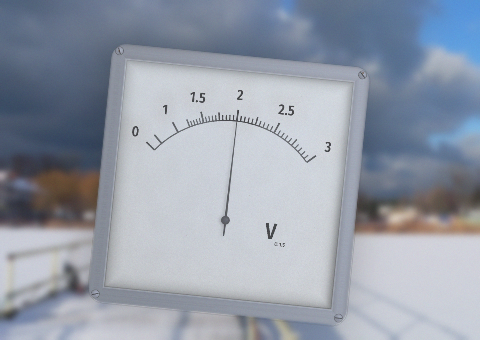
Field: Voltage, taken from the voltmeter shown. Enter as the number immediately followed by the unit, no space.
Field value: 2V
